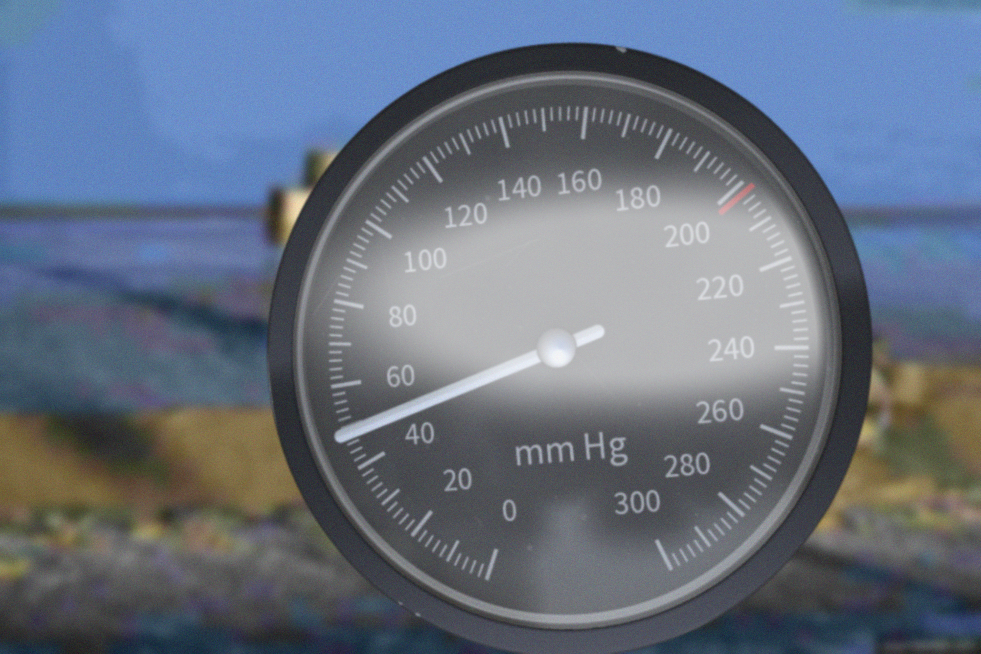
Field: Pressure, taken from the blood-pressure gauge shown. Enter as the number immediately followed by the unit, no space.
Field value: 48mmHg
